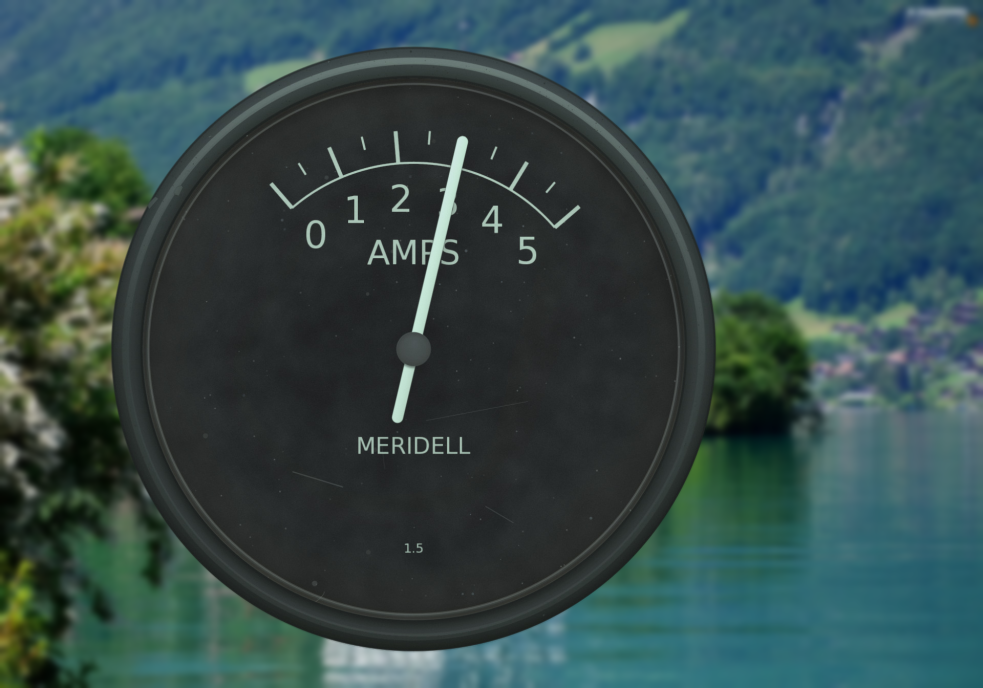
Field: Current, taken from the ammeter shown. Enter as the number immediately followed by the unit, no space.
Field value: 3A
